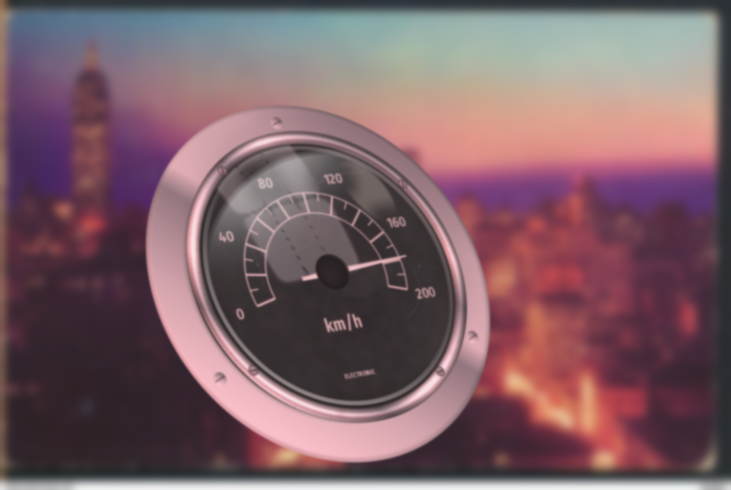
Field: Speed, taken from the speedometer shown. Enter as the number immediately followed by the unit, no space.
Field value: 180km/h
